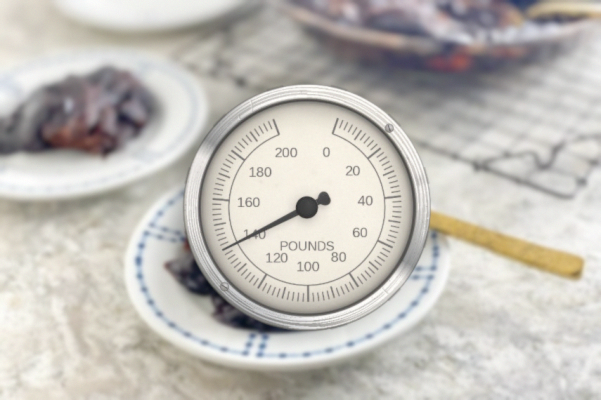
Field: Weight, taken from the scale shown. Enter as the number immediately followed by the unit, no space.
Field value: 140lb
